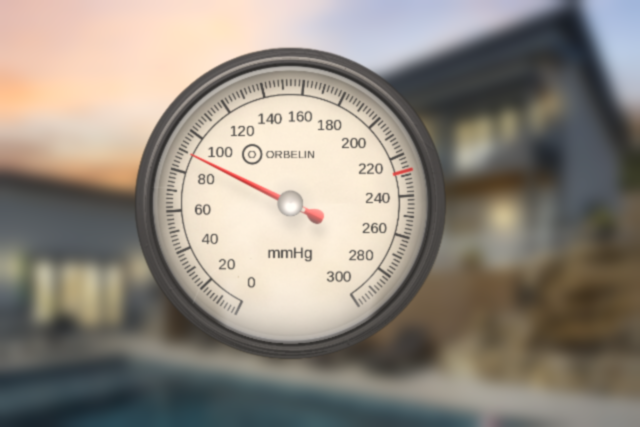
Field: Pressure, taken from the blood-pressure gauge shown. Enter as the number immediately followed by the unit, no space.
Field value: 90mmHg
